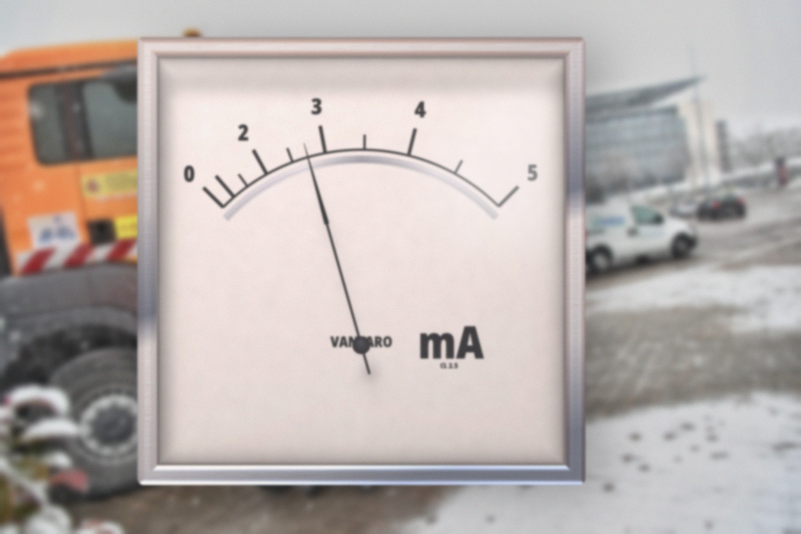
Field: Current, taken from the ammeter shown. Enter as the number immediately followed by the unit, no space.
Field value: 2.75mA
